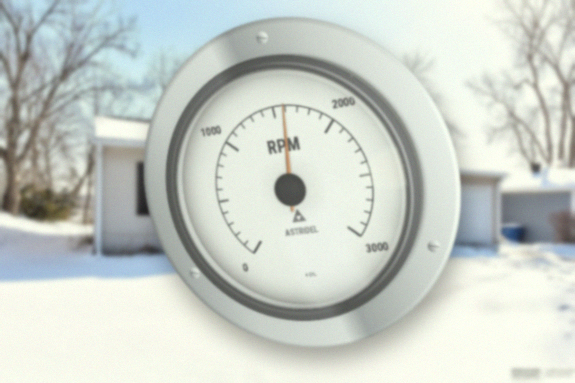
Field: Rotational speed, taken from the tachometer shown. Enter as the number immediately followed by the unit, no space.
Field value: 1600rpm
